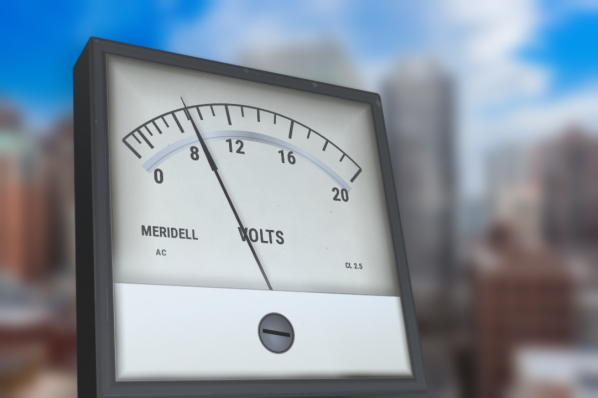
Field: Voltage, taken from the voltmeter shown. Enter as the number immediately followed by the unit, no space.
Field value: 9V
